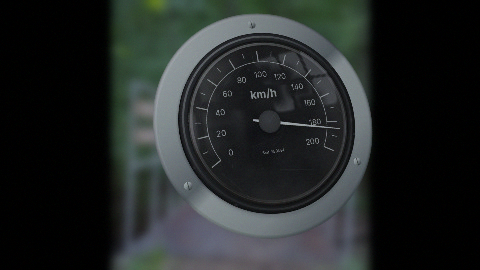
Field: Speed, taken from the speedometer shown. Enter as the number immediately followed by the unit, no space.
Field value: 185km/h
